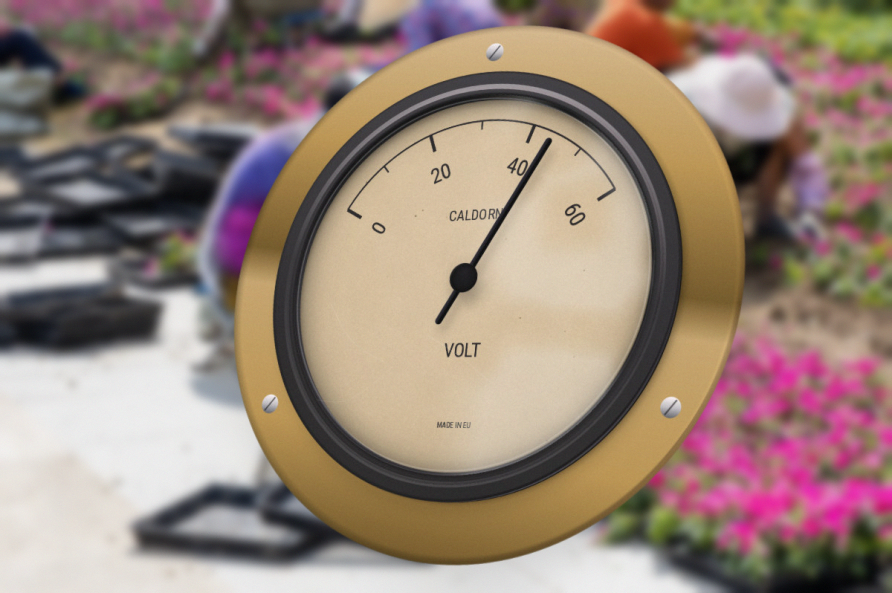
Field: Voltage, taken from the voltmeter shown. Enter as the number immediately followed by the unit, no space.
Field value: 45V
